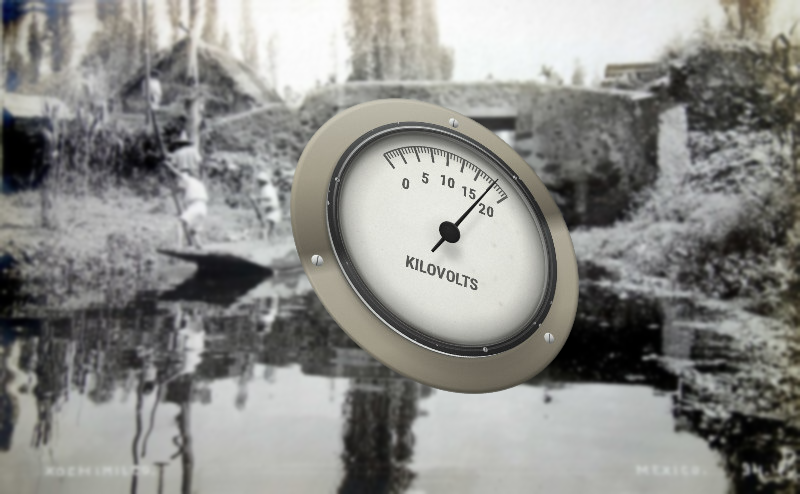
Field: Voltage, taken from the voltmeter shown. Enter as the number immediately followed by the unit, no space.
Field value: 17.5kV
